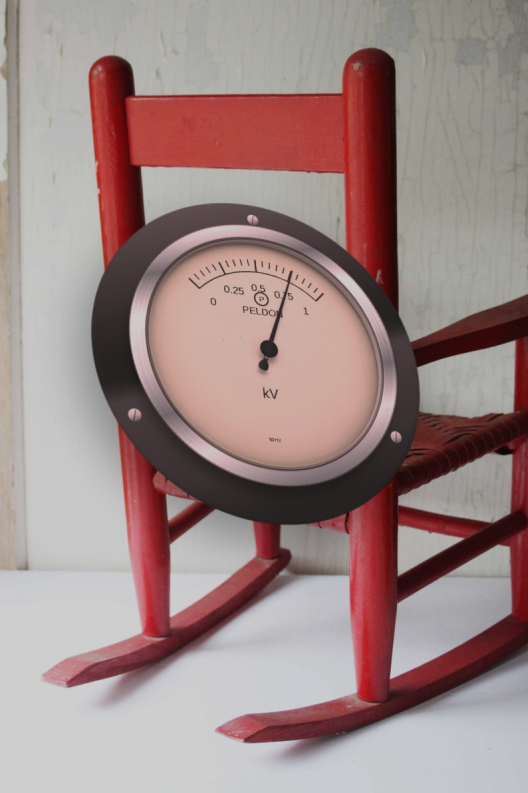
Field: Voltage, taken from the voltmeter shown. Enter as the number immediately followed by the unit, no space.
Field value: 0.75kV
